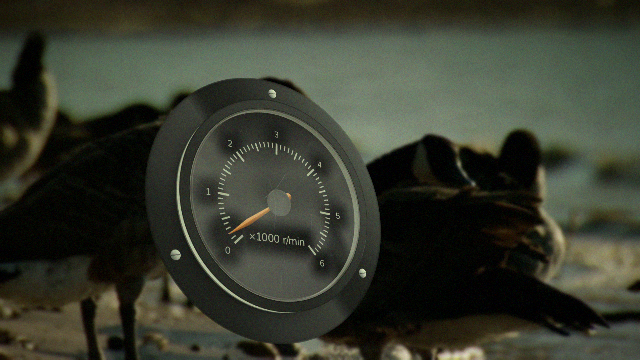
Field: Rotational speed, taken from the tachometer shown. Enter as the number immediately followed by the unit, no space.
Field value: 200rpm
